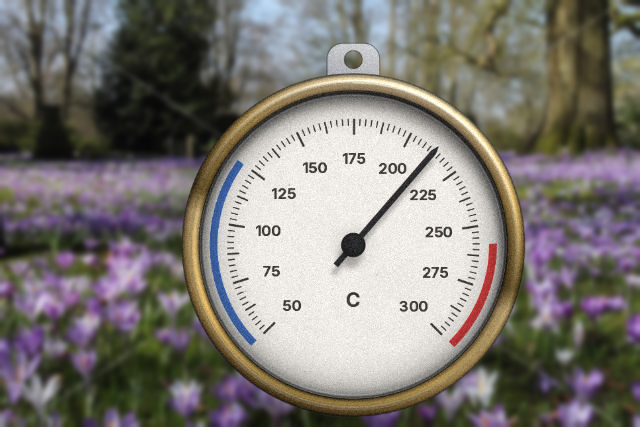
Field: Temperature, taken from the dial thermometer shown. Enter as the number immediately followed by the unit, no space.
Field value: 212.5°C
